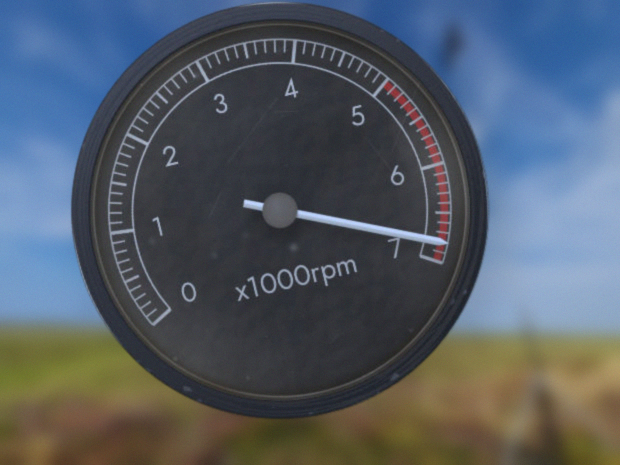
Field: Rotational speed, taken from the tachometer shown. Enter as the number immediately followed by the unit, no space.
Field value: 6800rpm
